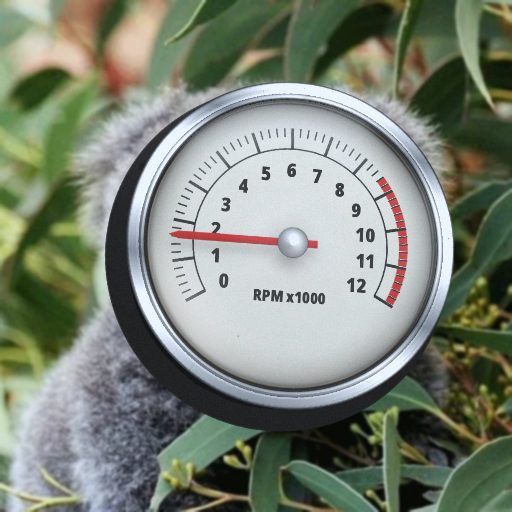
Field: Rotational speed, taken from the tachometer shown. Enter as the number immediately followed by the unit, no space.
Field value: 1600rpm
